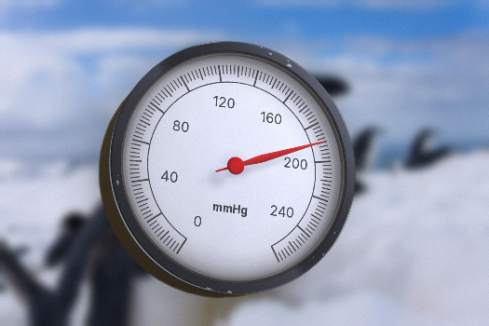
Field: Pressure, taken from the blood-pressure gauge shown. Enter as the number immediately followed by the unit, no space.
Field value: 190mmHg
